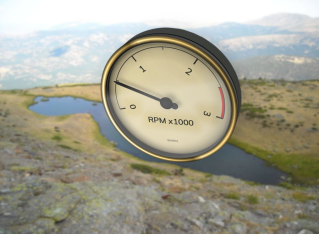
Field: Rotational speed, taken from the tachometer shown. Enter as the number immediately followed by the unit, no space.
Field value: 500rpm
